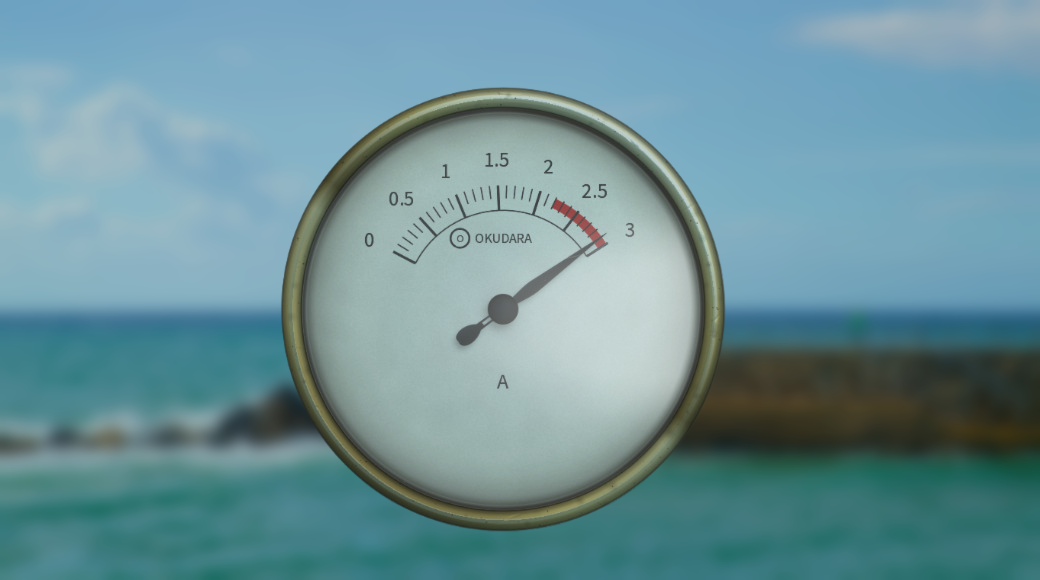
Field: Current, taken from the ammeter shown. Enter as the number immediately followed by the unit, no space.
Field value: 2.9A
